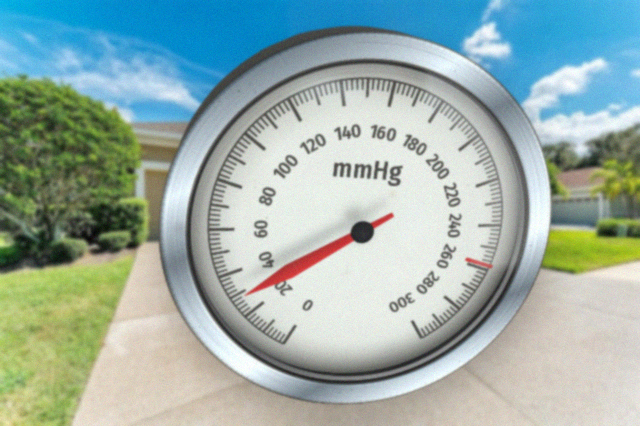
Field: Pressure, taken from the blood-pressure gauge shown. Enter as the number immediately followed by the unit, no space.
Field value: 30mmHg
